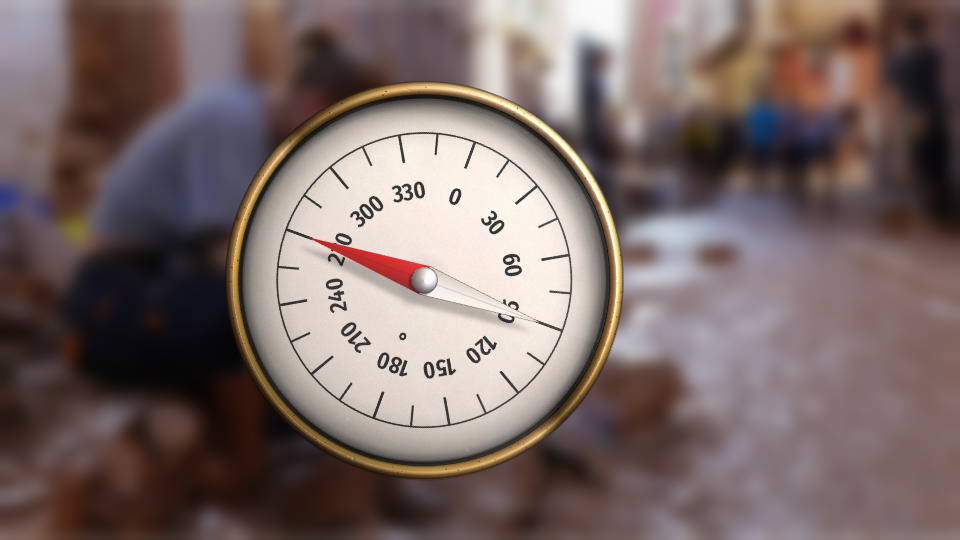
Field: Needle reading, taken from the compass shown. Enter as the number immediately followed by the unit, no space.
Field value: 270°
